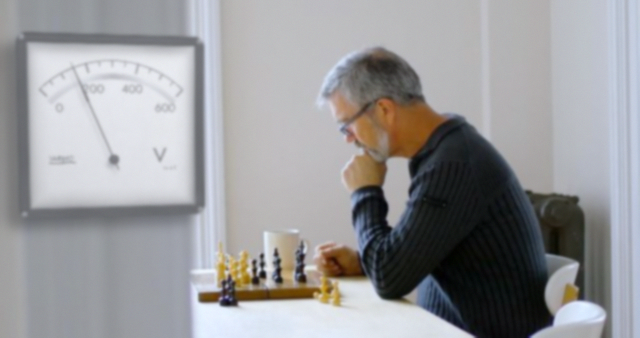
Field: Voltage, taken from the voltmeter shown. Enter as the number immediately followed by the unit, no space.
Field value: 150V
